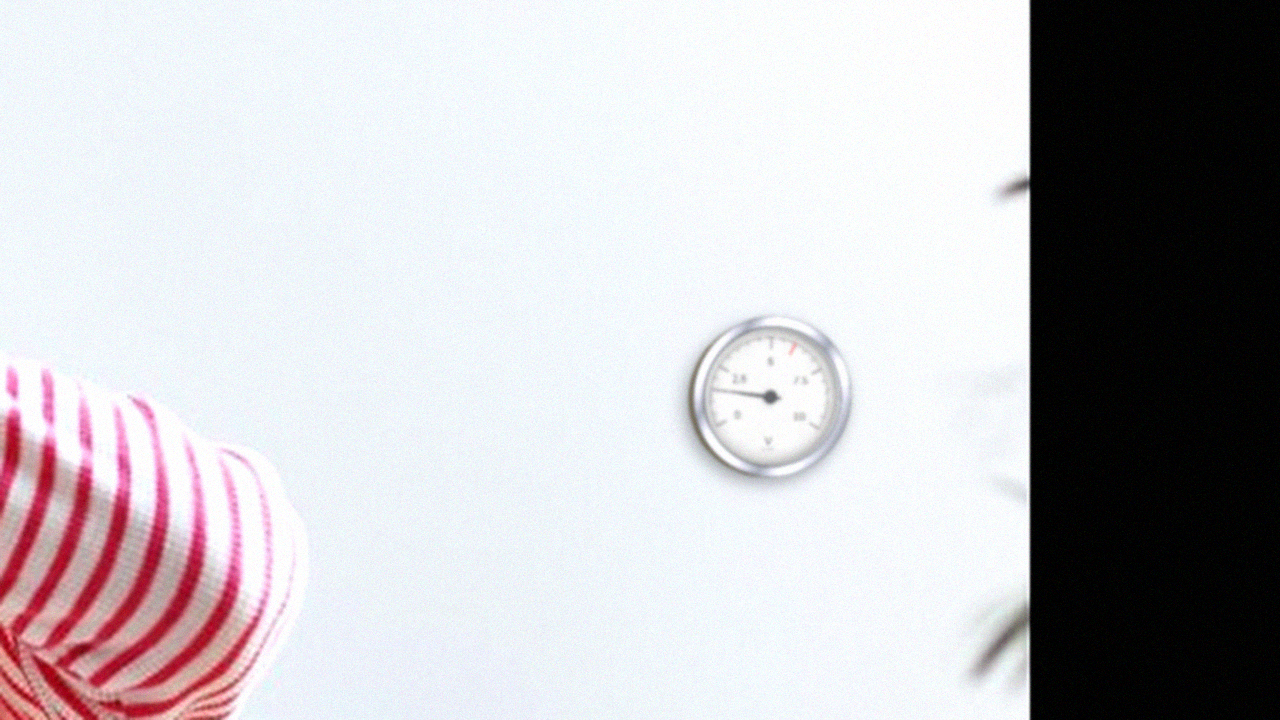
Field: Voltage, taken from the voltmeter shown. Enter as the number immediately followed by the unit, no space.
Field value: 1.5V
